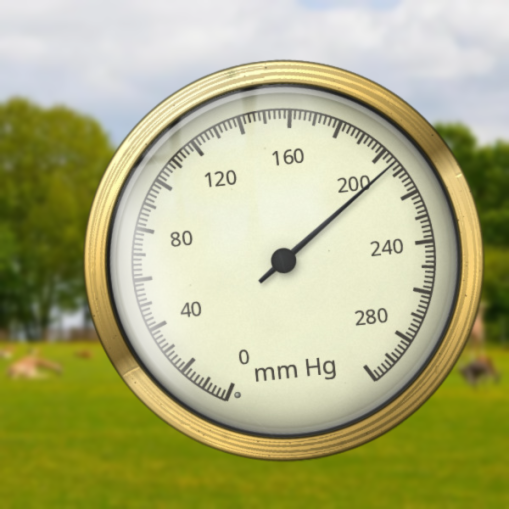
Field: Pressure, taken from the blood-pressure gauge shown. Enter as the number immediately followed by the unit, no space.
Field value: 206mmHg
